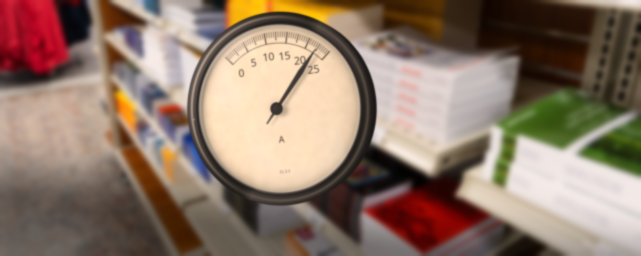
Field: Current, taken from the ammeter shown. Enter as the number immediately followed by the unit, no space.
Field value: 22.5A
